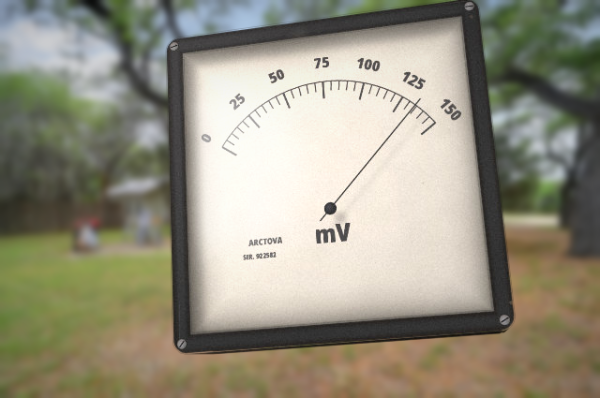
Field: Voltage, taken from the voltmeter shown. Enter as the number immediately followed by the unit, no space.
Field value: 135mV
